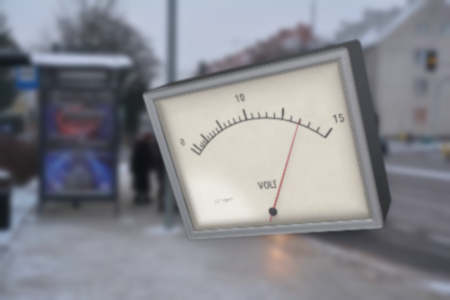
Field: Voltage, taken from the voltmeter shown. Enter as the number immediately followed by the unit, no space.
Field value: 13.5V
